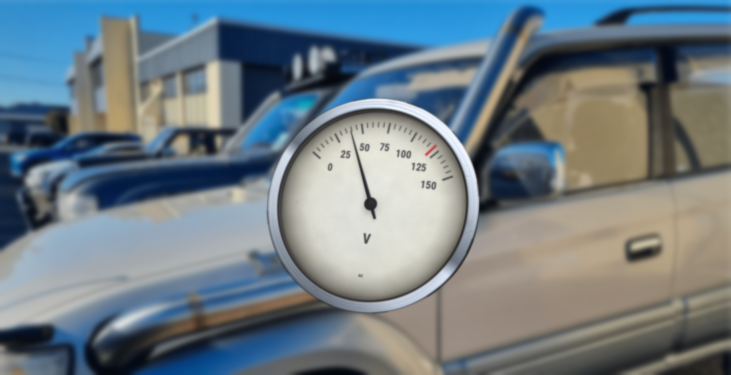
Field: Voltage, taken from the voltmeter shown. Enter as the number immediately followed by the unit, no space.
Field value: 40V
